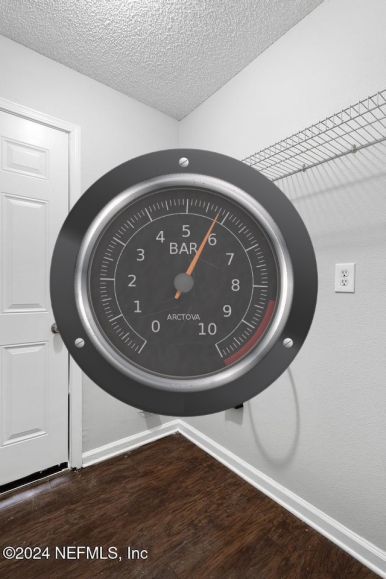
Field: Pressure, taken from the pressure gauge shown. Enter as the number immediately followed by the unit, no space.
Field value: 5.8bar
